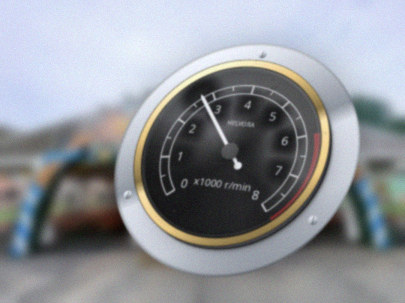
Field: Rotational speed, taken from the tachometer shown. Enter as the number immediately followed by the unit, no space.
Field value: 2750rpm
